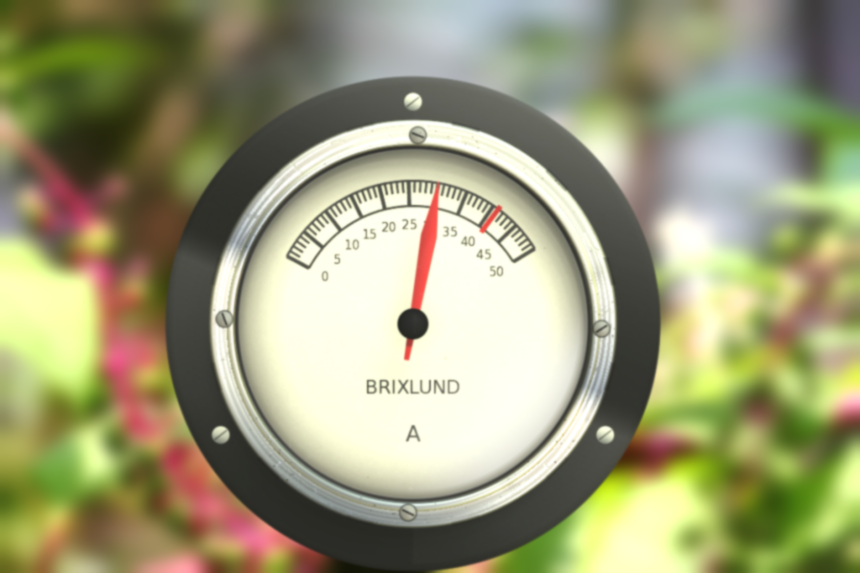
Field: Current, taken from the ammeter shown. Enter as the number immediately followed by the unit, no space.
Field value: 30A
